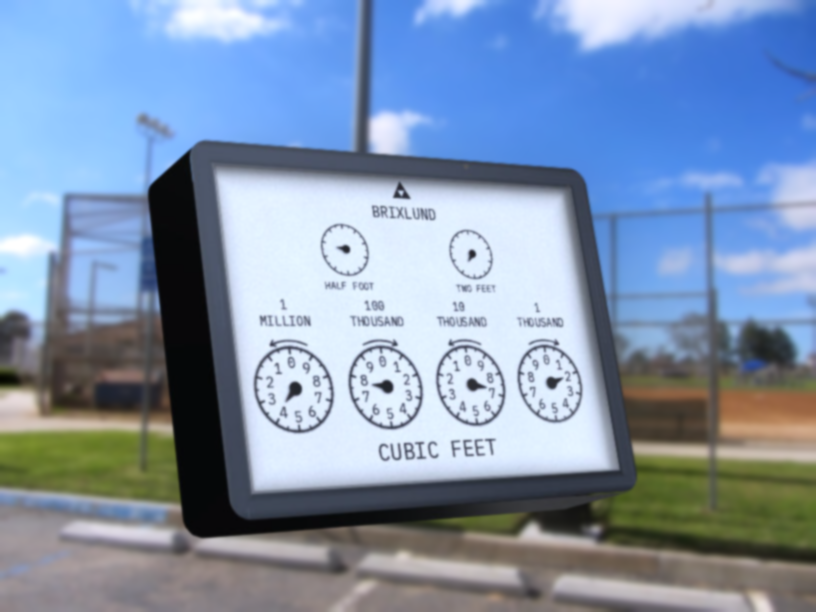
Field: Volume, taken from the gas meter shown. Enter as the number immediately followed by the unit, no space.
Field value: 377200ft³
